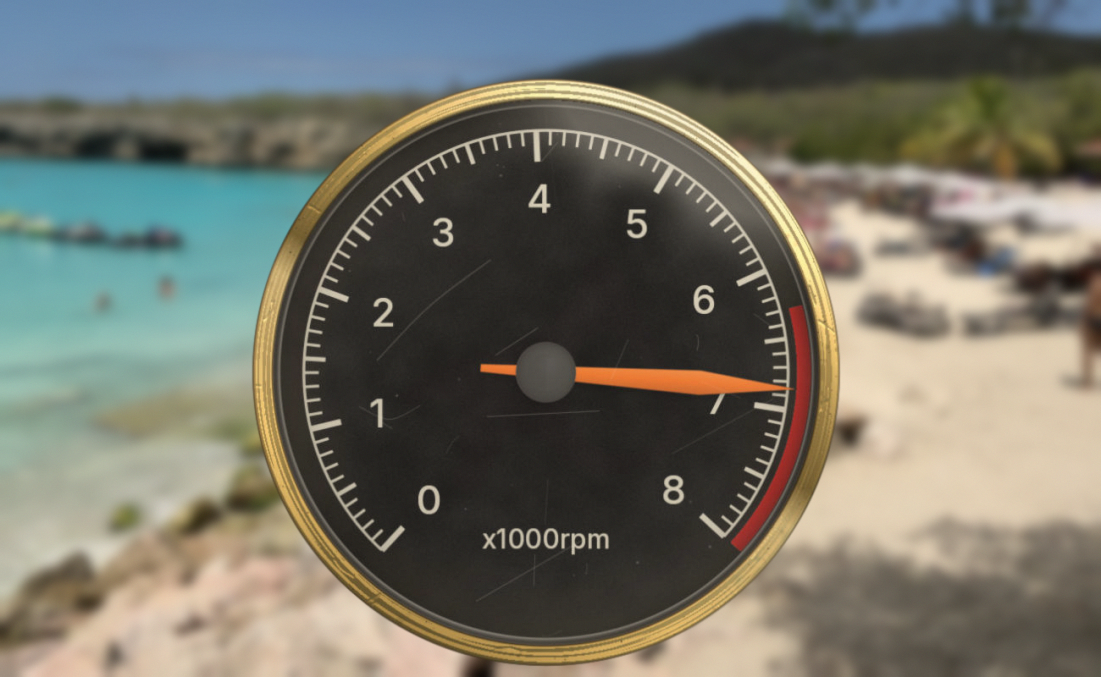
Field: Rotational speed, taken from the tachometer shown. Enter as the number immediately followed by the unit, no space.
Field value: 6850rpm
